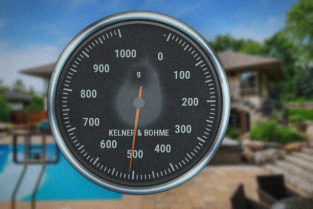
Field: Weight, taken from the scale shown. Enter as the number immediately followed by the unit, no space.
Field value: 510g
